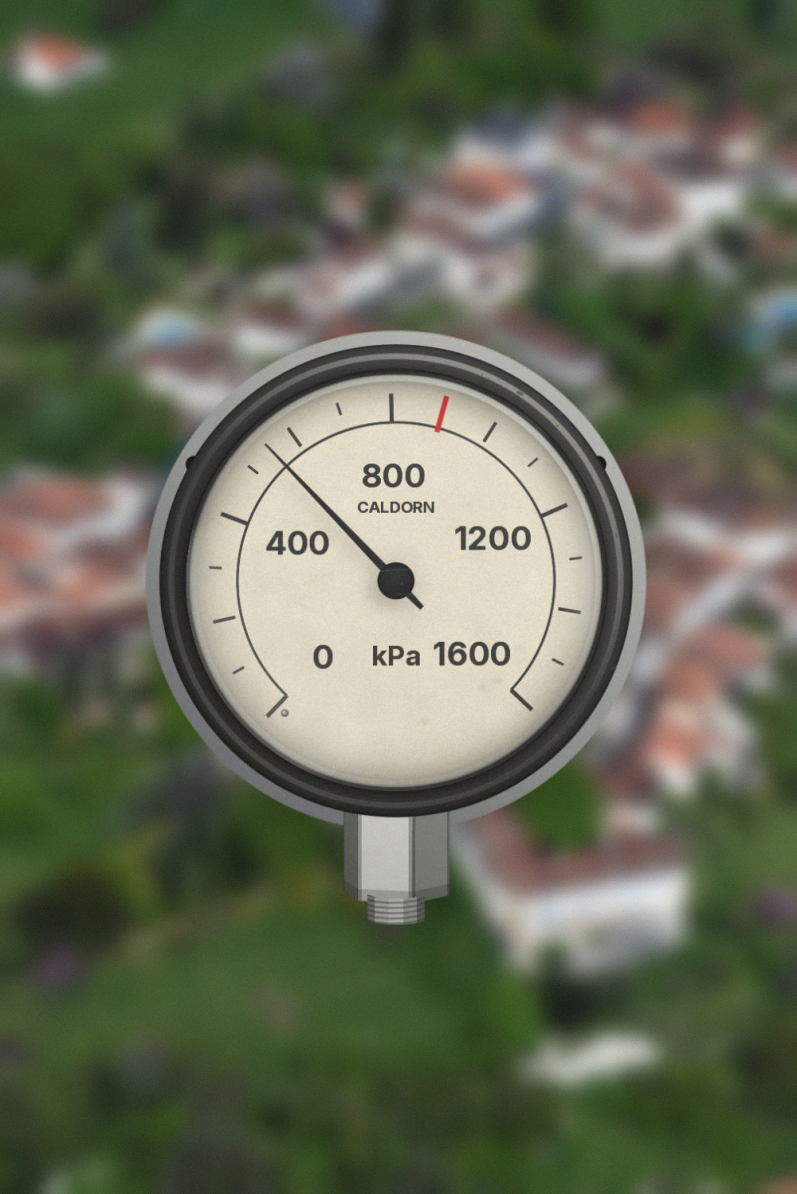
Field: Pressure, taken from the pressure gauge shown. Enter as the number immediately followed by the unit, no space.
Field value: 550kPa
